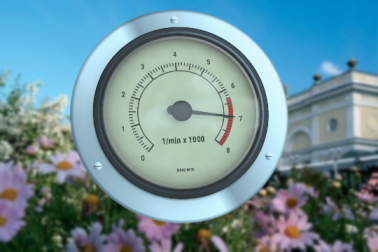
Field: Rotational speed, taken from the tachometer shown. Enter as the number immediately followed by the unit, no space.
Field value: 7000rpm
